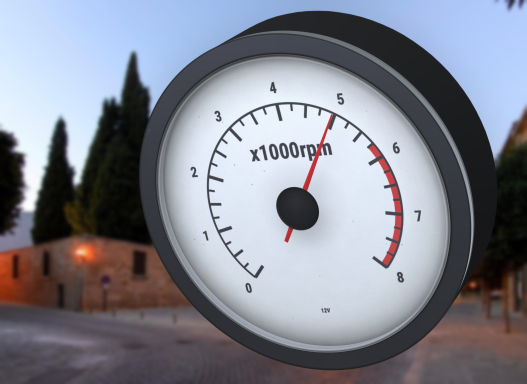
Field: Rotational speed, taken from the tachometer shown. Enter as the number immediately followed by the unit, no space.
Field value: 5000rpm
